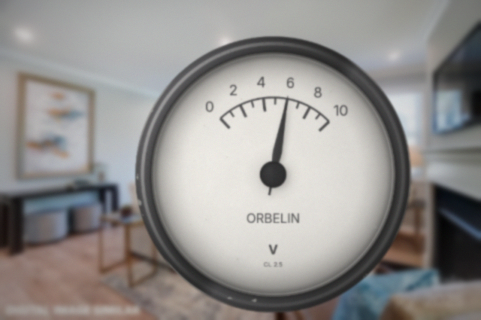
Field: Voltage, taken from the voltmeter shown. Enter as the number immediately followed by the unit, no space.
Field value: 6V
